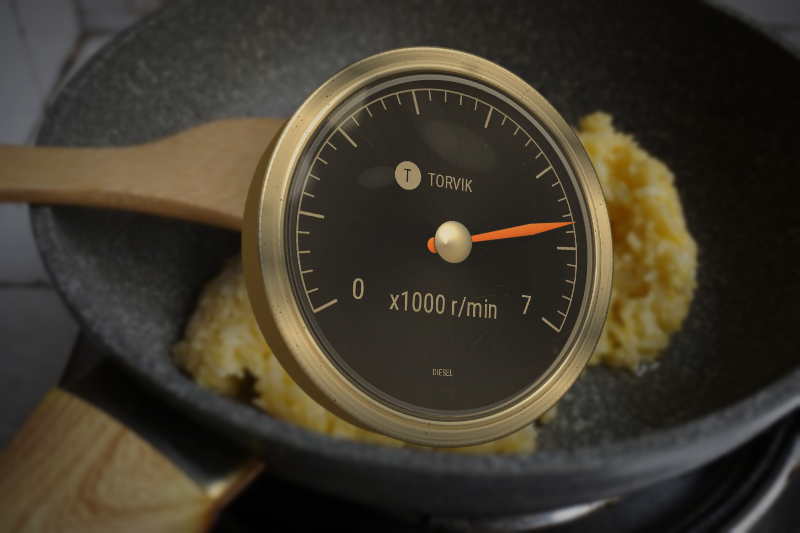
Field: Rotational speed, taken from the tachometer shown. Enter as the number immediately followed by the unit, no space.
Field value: 5700rpm
